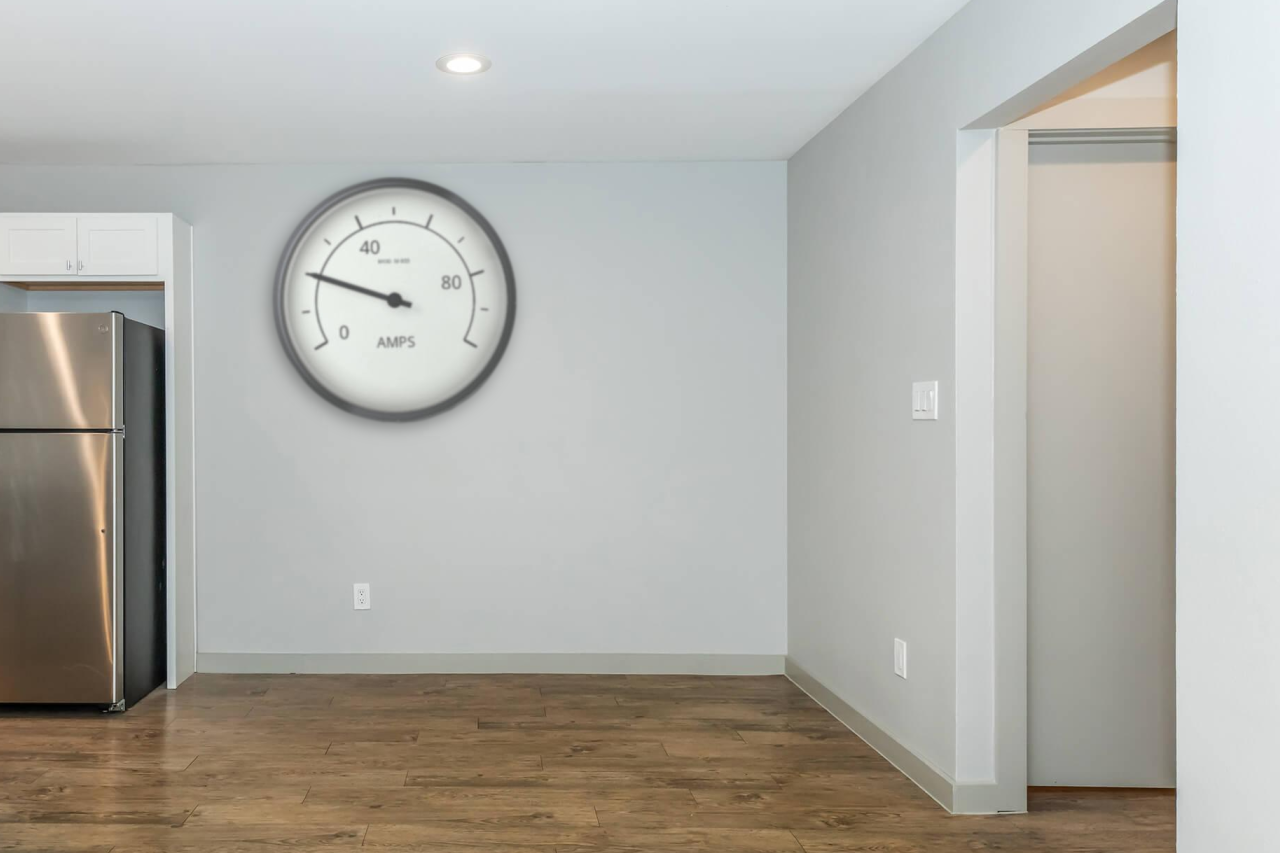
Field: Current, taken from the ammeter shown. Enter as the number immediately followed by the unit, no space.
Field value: 20A
